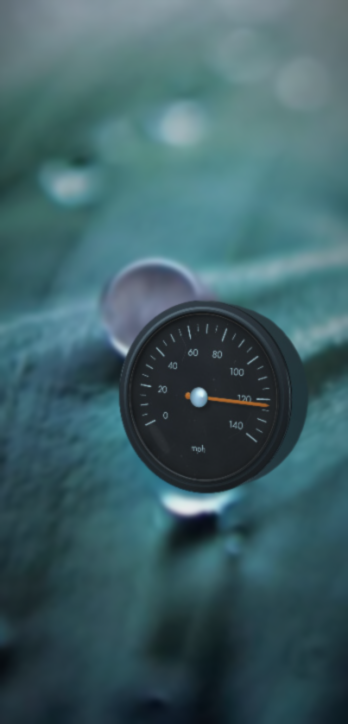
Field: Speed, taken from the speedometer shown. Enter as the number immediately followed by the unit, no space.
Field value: 122.5mph
